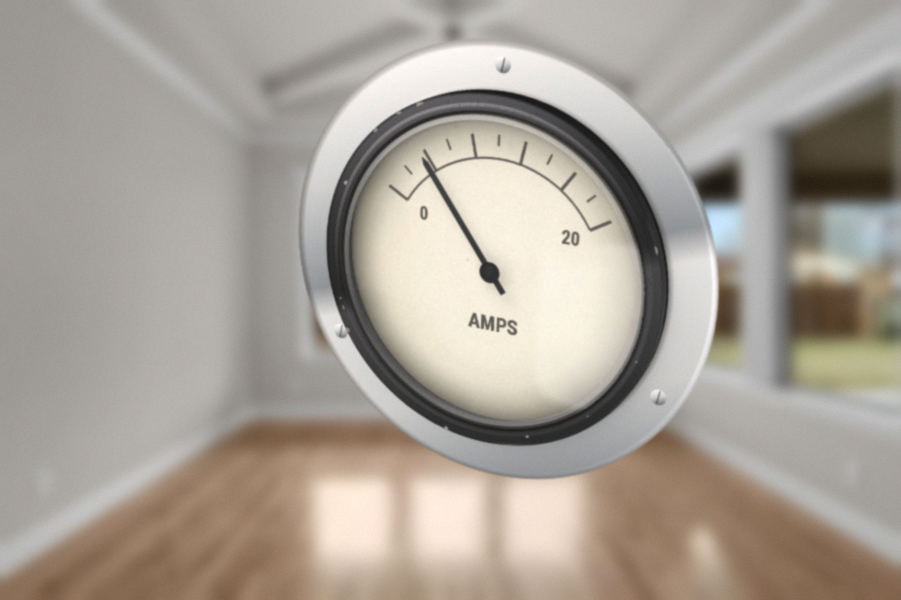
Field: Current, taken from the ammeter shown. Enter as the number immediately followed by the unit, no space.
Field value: 4A
